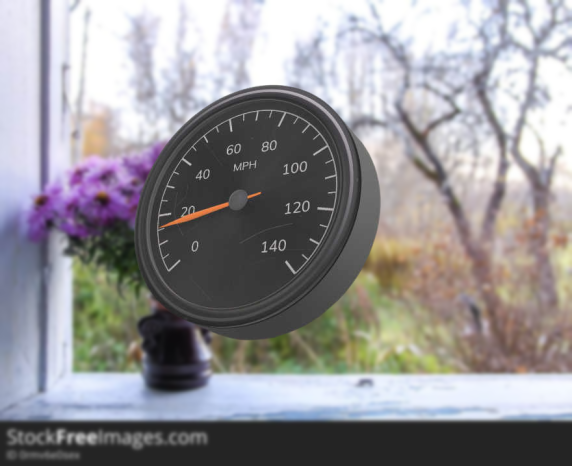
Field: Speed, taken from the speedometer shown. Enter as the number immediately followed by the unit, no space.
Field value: 15mph
